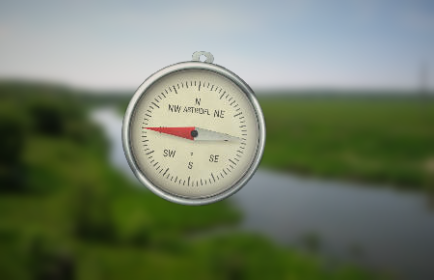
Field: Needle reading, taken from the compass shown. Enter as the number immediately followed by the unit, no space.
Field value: 270°
